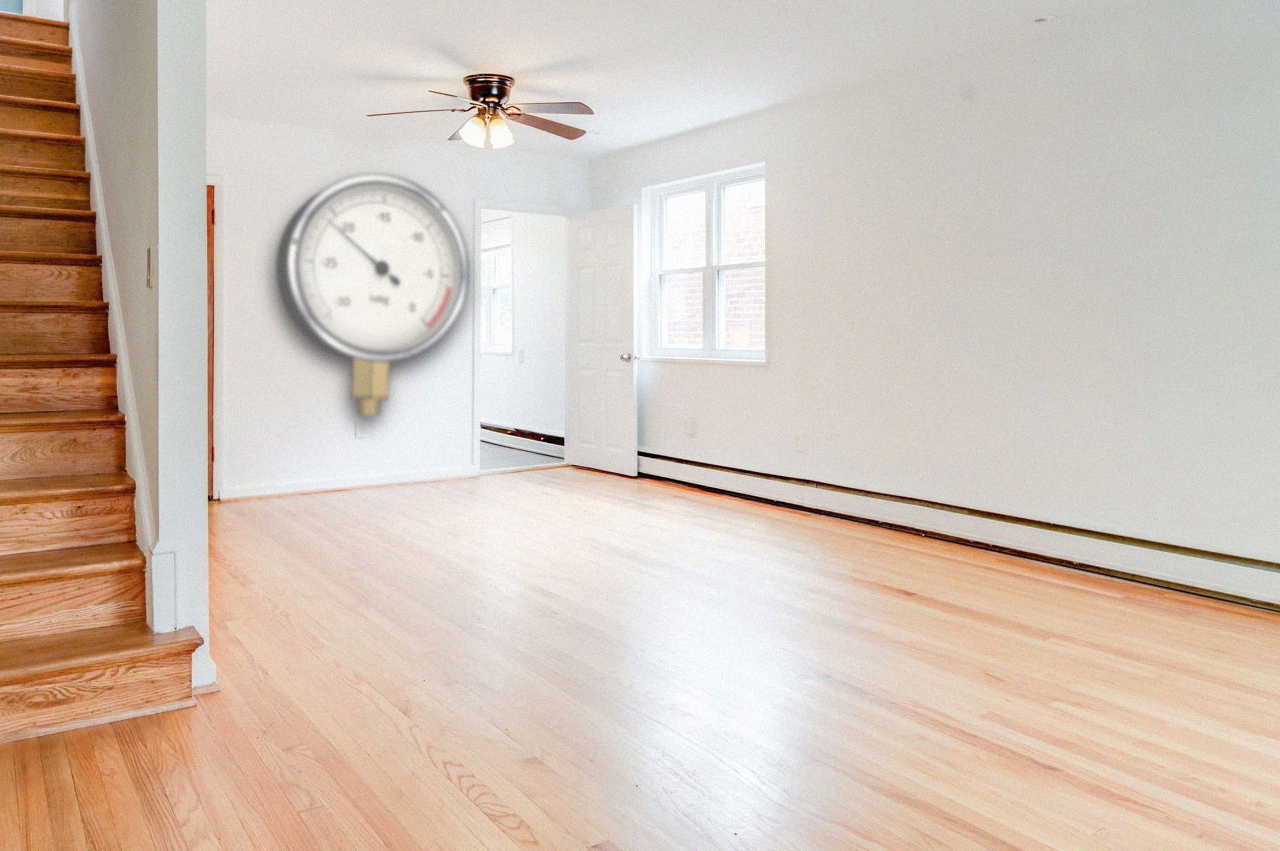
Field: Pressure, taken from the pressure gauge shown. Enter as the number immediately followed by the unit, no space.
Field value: -21inHg
